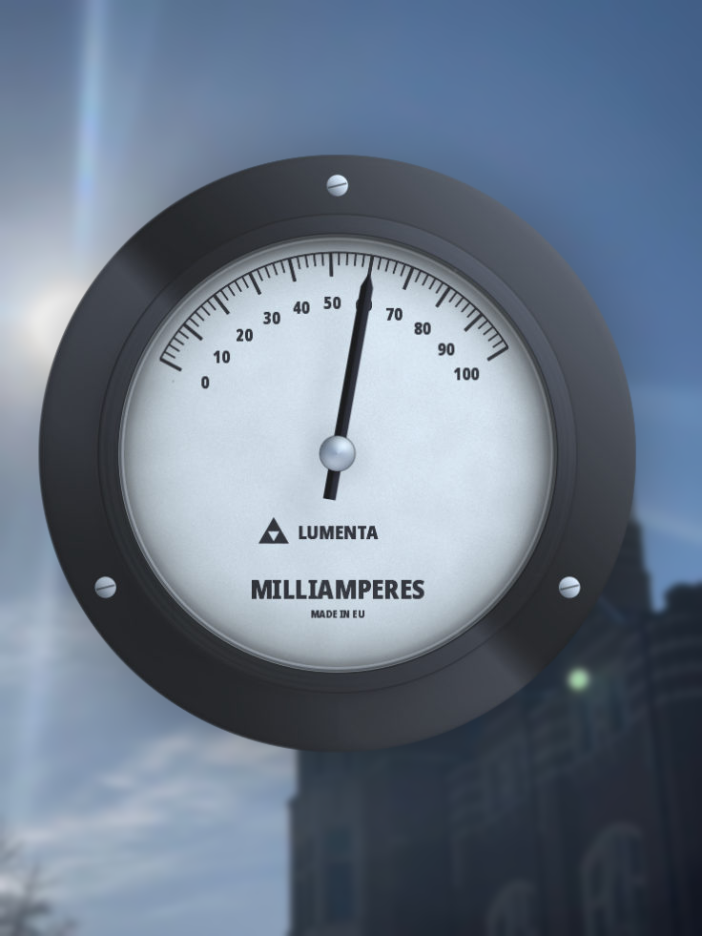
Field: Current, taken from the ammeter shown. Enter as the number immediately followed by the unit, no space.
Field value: 60mA
